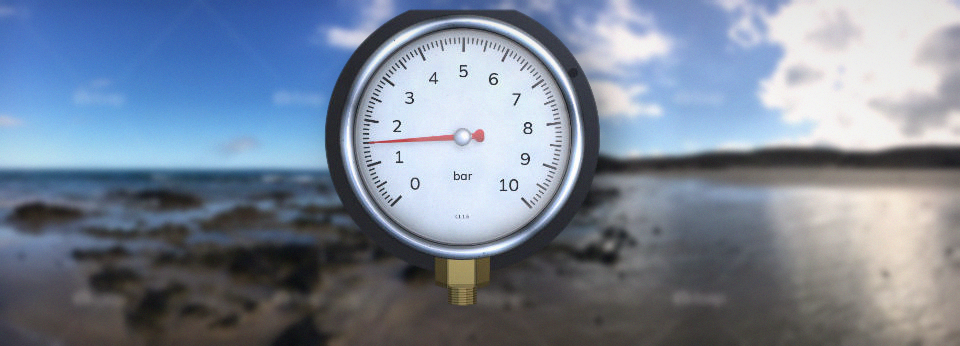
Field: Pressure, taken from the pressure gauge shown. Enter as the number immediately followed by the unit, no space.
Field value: 1.5bar
